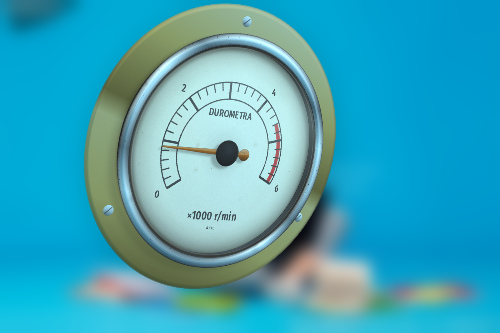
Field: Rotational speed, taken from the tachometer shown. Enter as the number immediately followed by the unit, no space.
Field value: 900rpm
